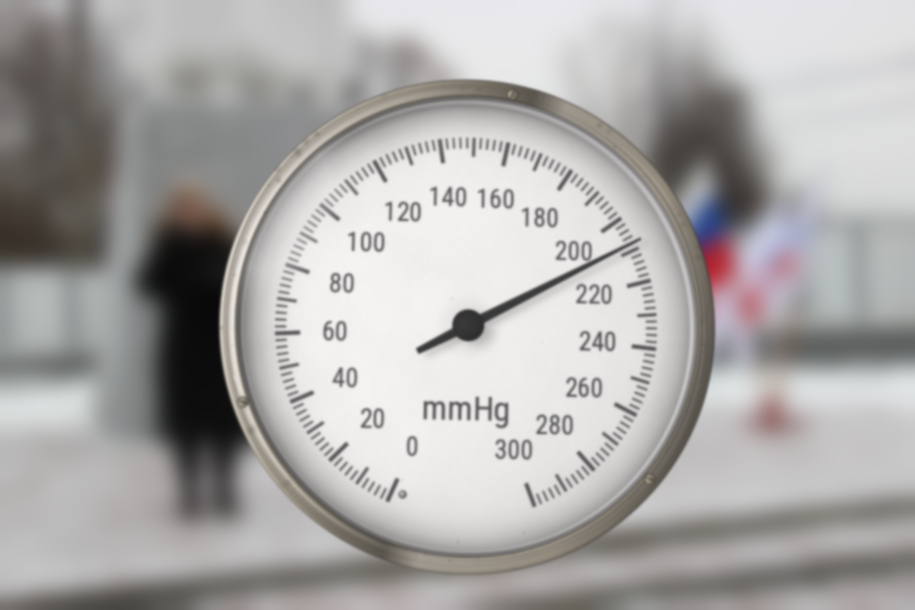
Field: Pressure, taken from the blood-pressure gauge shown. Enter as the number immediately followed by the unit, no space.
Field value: 208mmHg
